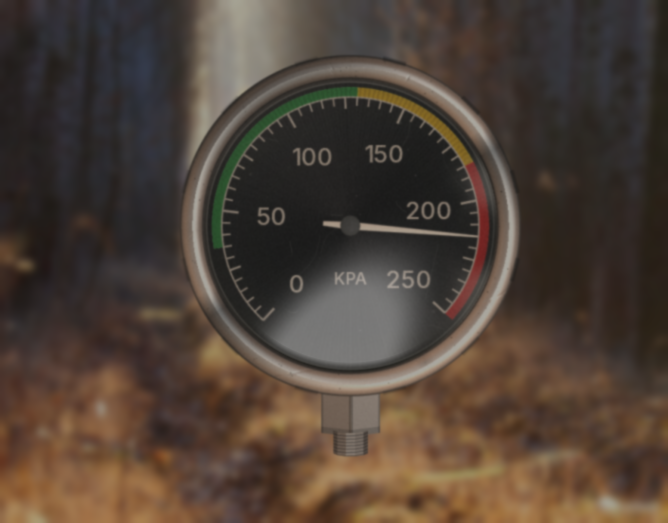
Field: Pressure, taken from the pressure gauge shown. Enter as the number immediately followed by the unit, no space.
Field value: 215kPa
